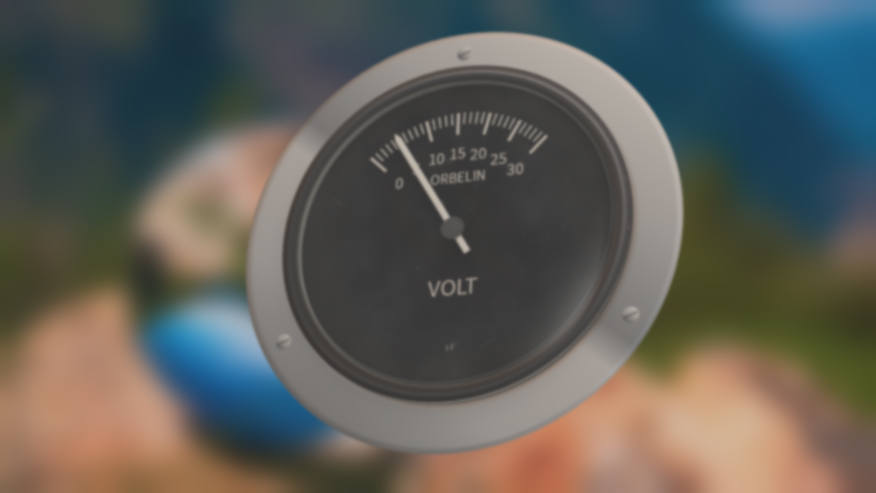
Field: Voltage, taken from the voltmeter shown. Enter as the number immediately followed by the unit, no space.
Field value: 5V
